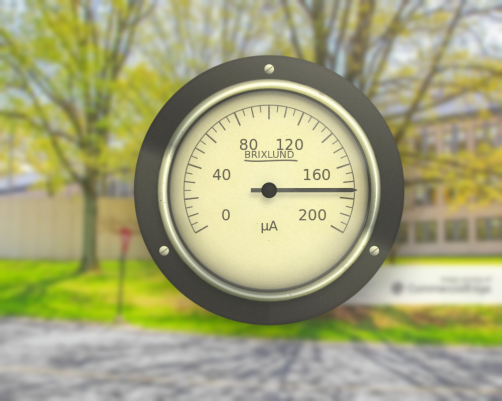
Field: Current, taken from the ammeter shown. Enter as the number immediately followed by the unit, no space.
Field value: 175µA
